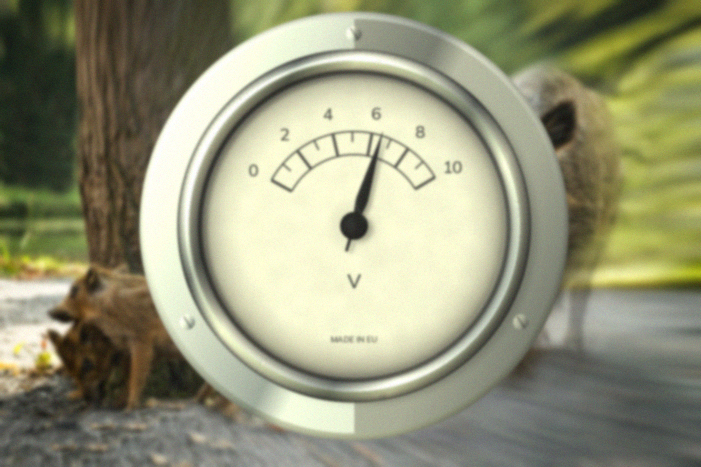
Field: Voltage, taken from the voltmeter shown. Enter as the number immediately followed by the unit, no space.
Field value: 6.5V
